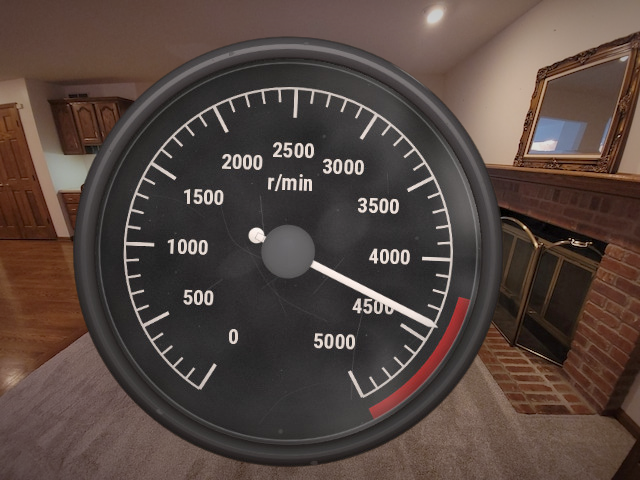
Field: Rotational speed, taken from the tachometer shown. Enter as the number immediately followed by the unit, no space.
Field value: 4400rpm
